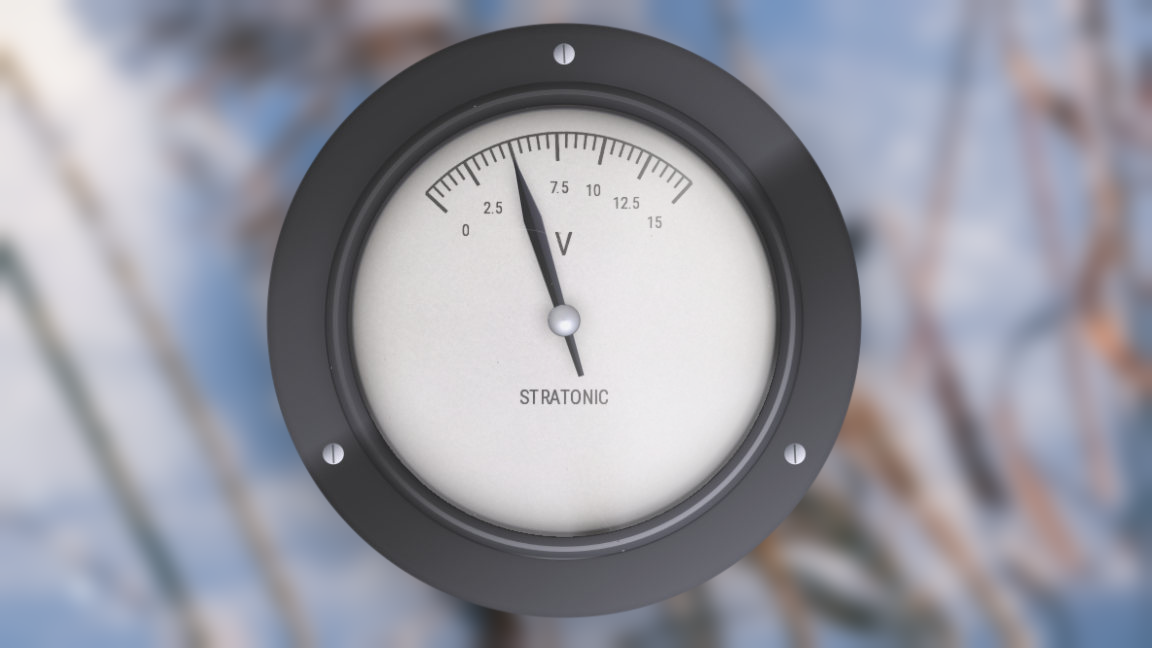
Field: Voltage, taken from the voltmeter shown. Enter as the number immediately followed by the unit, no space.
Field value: 5V
